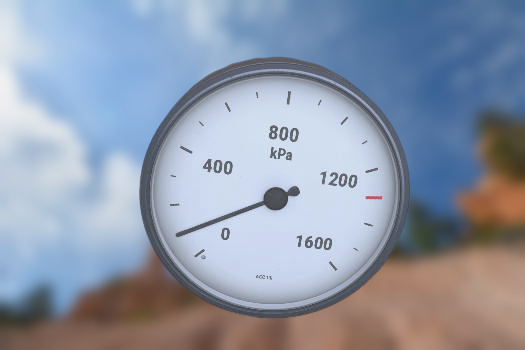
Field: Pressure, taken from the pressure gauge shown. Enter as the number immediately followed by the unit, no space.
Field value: 100kPa
